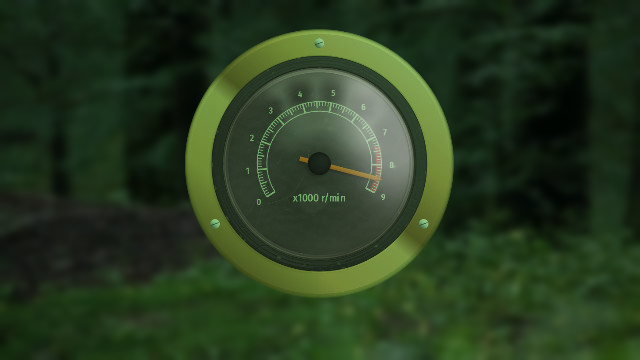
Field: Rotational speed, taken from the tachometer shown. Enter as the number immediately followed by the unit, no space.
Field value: 8500rpm
